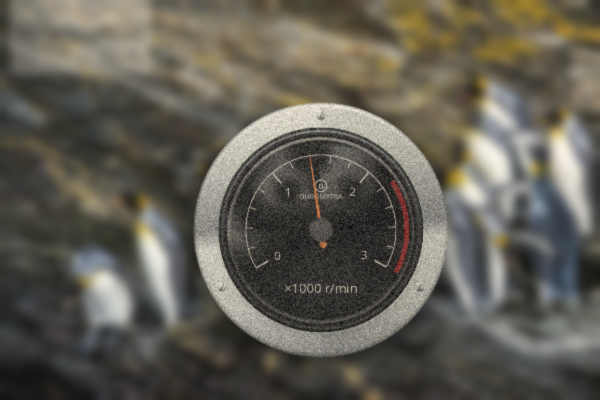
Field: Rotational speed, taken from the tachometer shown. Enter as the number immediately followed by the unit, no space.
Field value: 1400rpm
